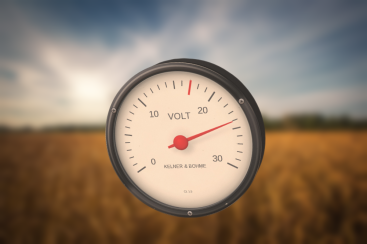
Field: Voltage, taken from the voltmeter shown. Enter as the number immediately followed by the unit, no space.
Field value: 24V
